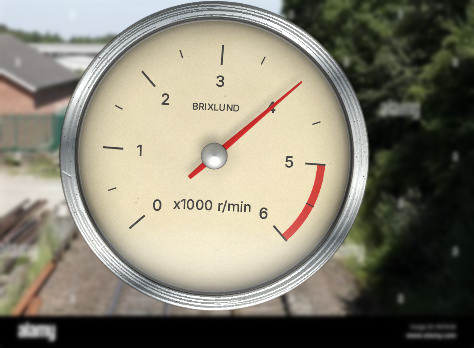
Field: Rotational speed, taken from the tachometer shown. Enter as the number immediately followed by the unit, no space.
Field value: 4000rpm
